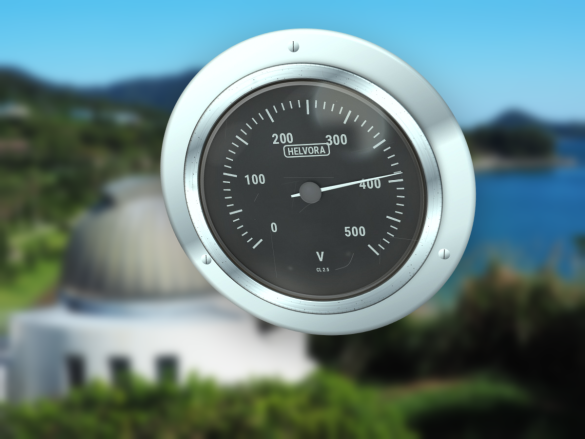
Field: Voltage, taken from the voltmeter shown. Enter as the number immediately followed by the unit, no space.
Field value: 390V
